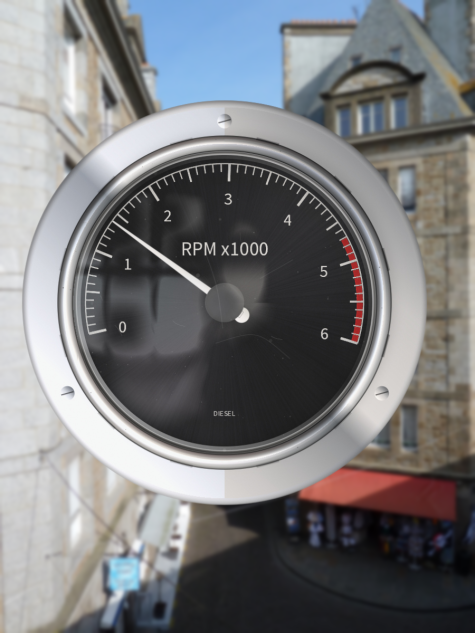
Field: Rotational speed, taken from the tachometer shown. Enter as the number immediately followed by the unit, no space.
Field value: 1400rpm
